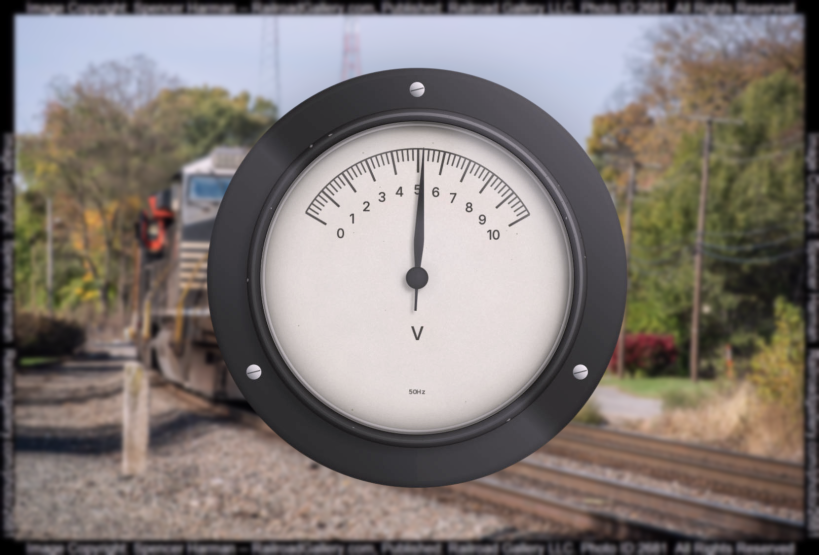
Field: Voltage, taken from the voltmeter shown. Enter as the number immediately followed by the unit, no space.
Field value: 5.2V
